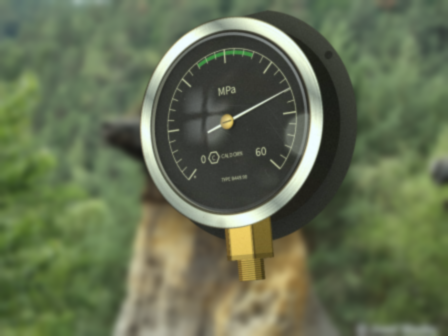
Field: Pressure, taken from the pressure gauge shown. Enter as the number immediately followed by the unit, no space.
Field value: 46MPa
